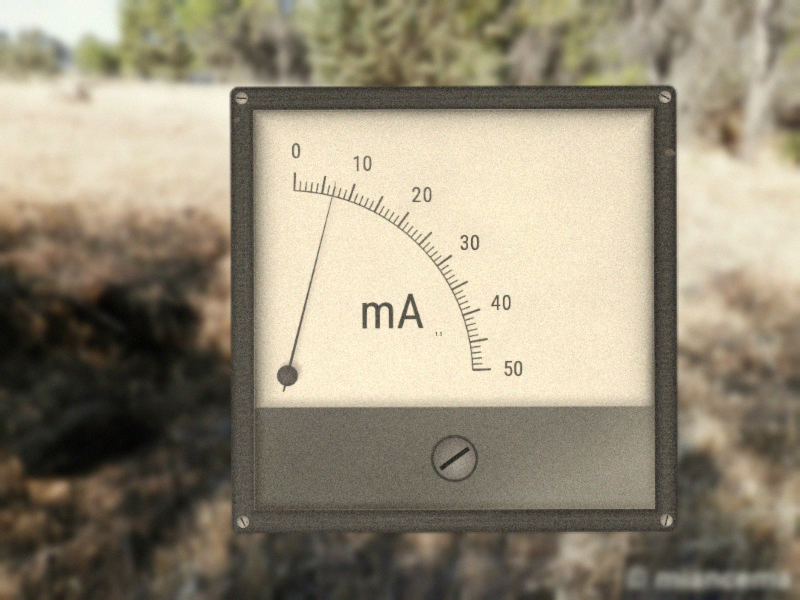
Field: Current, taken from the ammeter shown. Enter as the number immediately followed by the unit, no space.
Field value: 7mA
